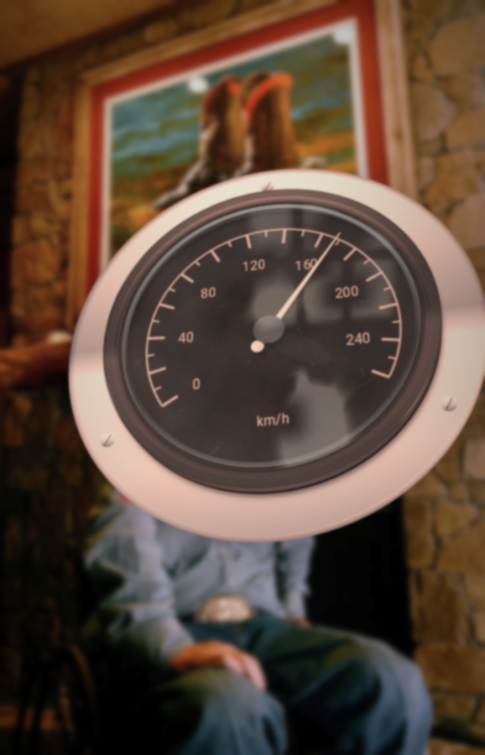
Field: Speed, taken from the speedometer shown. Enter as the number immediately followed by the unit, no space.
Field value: 170km/h
